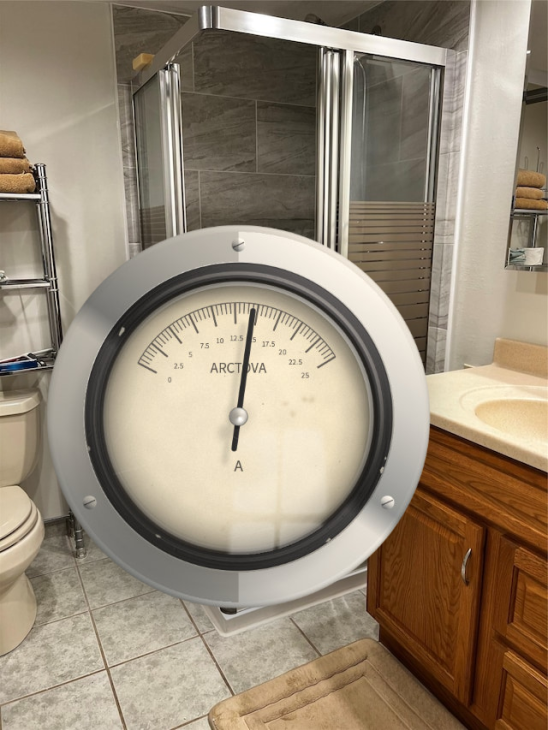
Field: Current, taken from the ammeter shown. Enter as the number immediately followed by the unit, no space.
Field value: 14.5A
